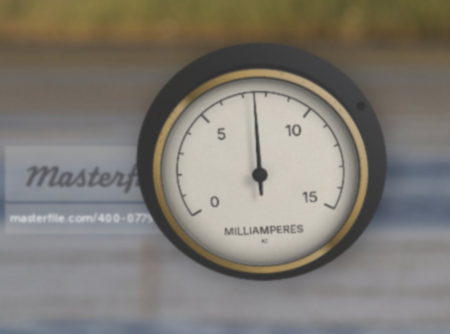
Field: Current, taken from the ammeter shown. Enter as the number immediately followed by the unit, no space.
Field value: 7.5mA
